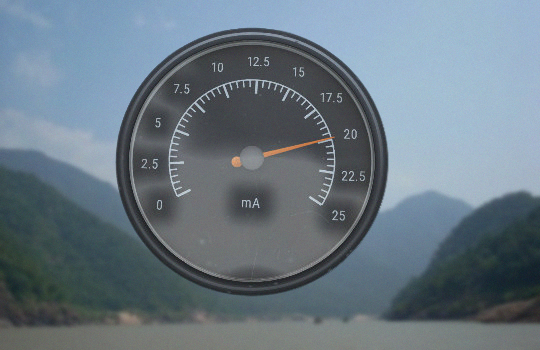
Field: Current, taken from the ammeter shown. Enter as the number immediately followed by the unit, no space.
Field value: 20mA
